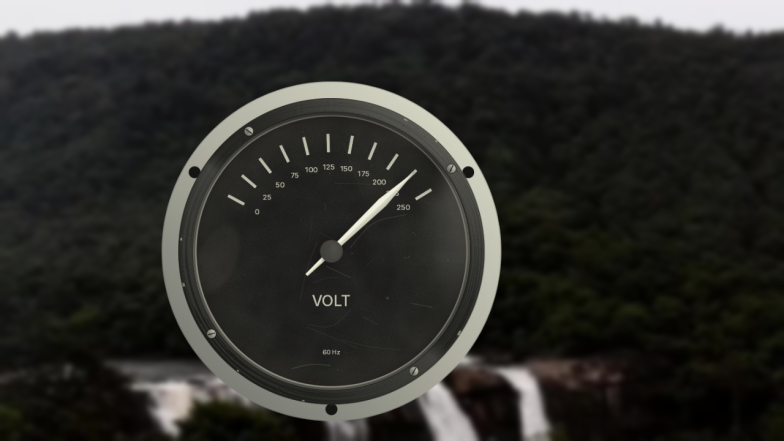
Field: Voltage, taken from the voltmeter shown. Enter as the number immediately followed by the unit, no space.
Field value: 225V
